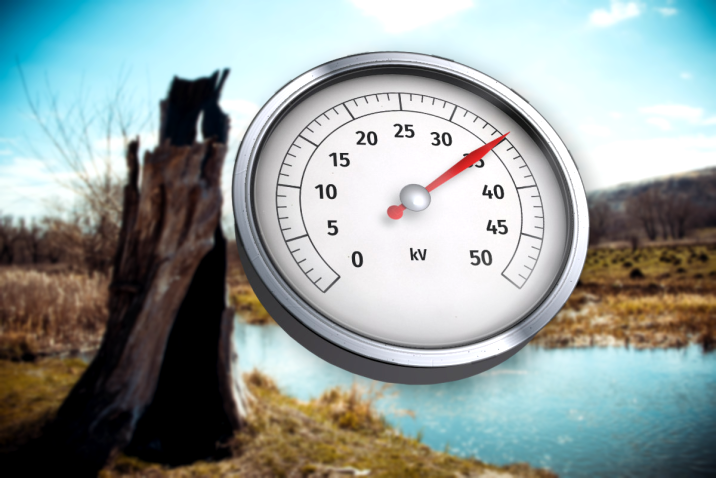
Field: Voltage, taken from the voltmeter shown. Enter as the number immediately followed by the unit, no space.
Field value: 35kV
